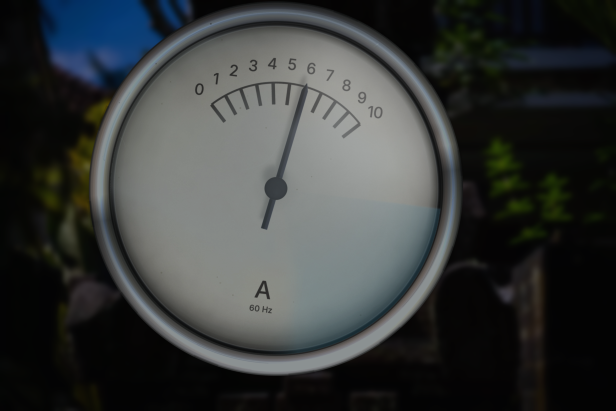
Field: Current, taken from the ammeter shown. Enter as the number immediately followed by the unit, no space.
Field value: 6A
